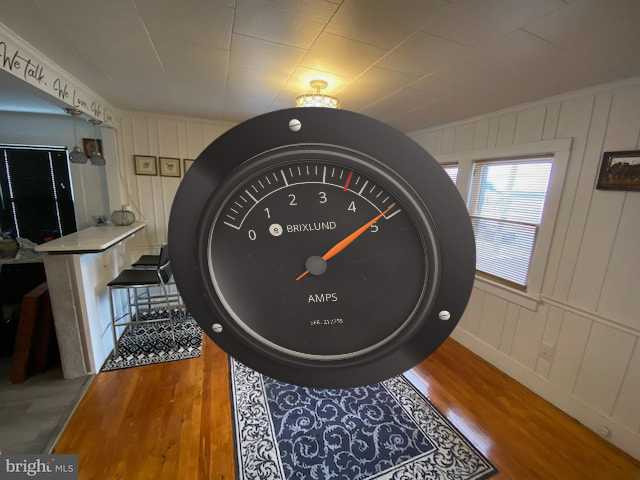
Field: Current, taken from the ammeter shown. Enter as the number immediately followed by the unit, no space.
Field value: 4.8A
